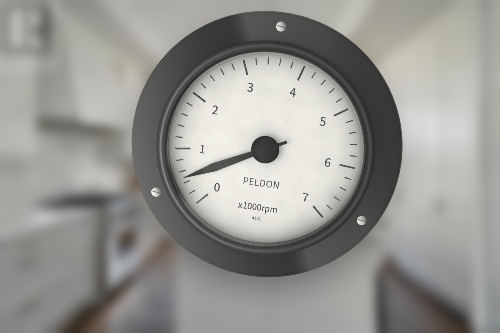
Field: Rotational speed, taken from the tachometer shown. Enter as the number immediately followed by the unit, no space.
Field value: 500rpm
